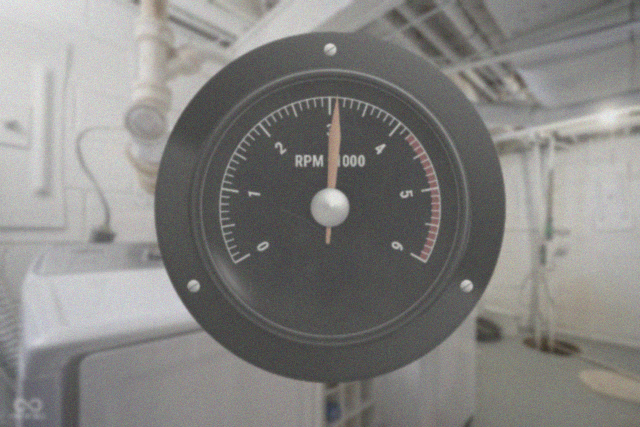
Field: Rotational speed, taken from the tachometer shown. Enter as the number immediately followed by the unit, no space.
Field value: 3100rpm
